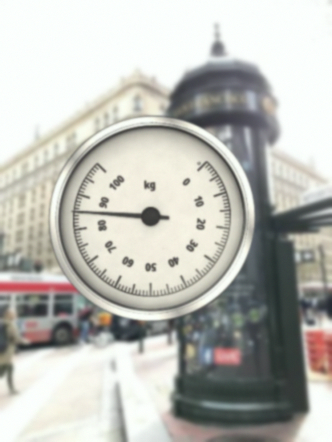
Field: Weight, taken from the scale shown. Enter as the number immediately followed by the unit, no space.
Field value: 85kg
